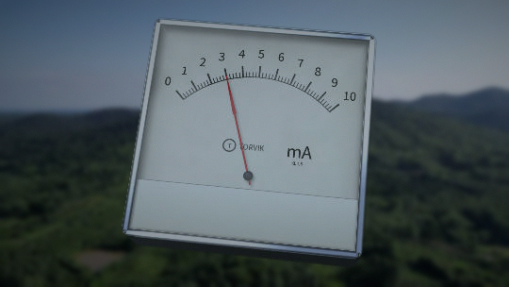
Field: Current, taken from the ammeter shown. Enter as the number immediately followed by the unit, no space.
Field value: 3mA
